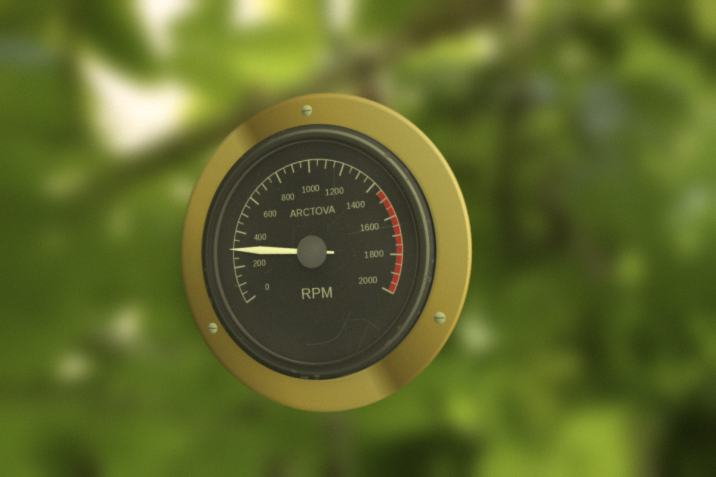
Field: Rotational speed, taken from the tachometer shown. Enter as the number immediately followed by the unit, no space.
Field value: 300rpm
